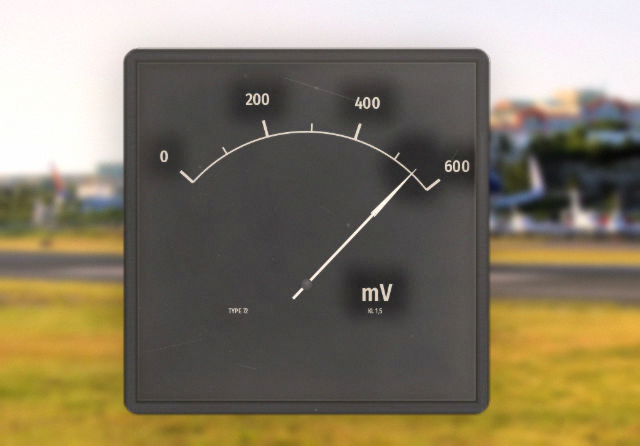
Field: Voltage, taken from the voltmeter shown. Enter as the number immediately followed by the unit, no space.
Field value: 550mV
